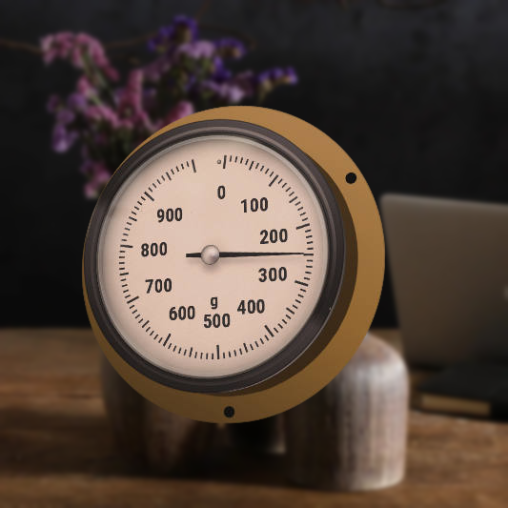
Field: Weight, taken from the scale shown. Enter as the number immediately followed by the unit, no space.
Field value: 250g
